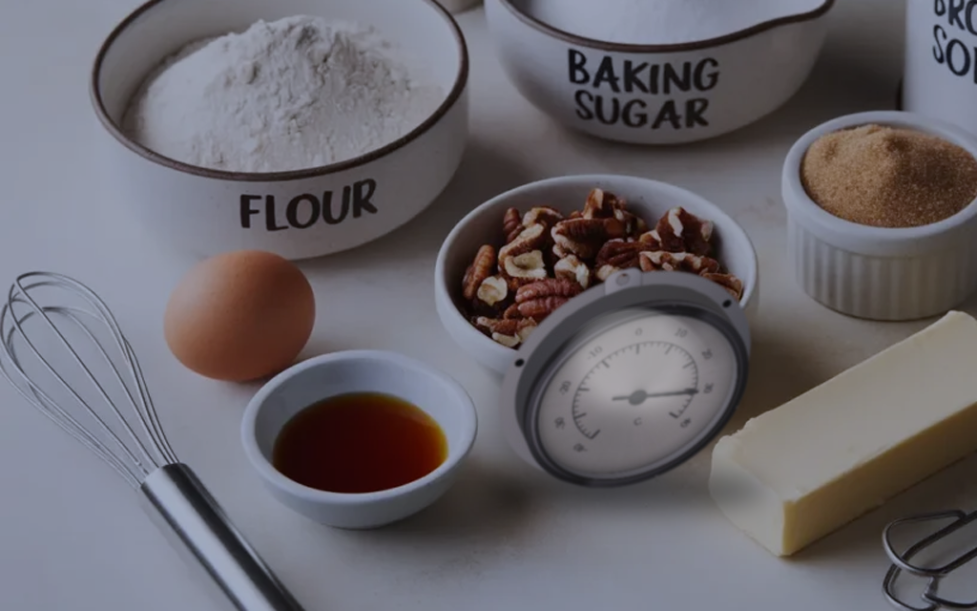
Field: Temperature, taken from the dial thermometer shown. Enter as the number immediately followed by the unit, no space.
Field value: 30°C
